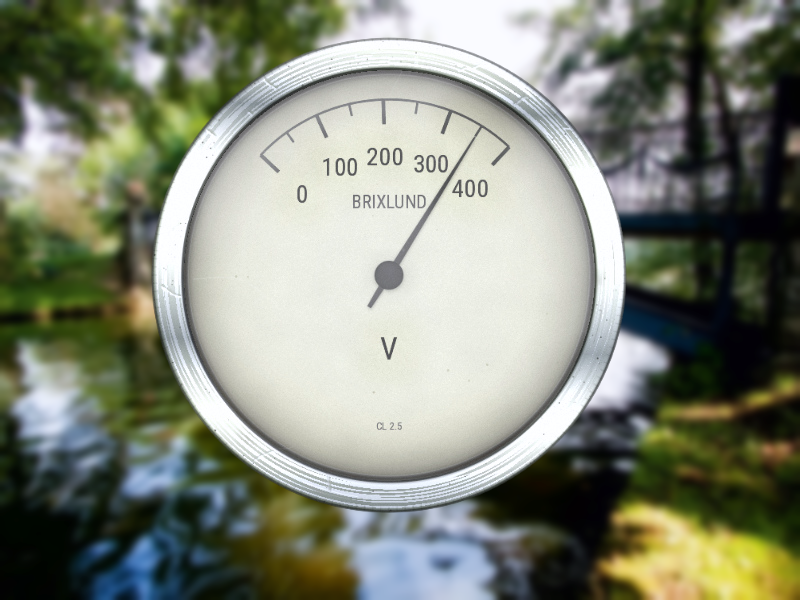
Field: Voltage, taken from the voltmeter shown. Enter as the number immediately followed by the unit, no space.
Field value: 350V
